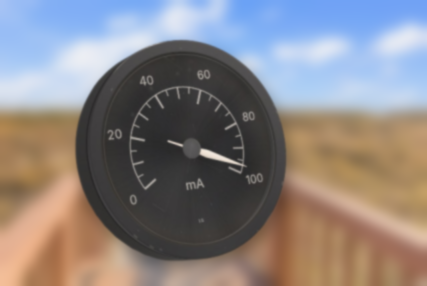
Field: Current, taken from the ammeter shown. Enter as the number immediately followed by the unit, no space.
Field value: 97.5mA
